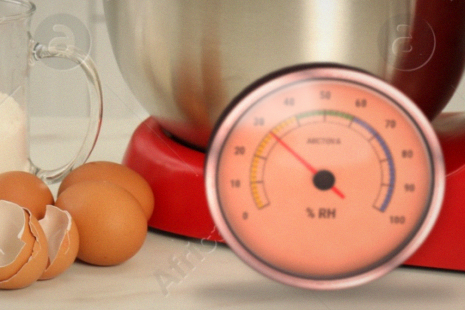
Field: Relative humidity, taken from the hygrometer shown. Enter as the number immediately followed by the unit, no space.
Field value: 30%
